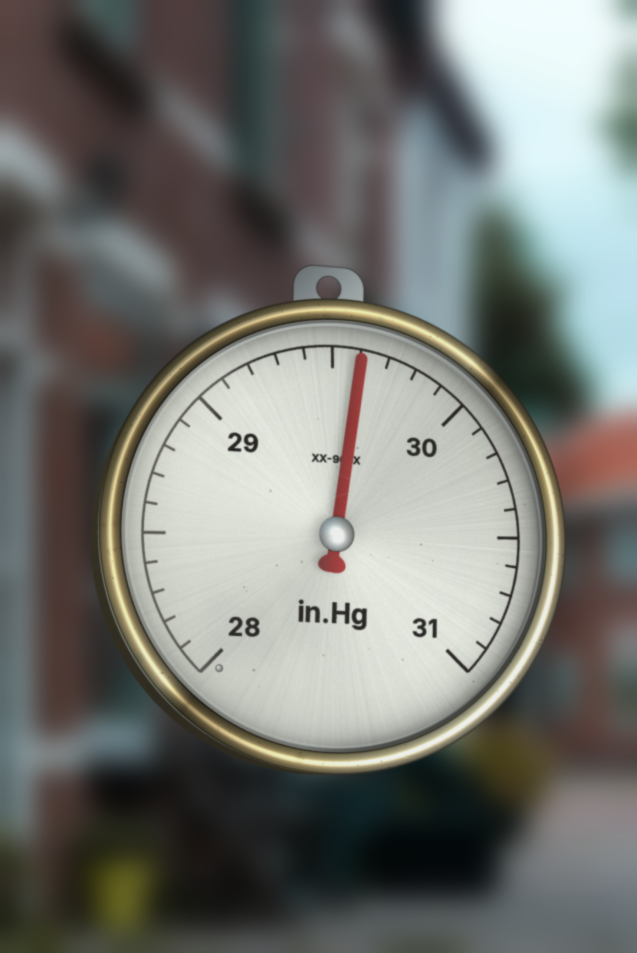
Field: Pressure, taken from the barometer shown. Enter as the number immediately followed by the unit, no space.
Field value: 29.6inHg
